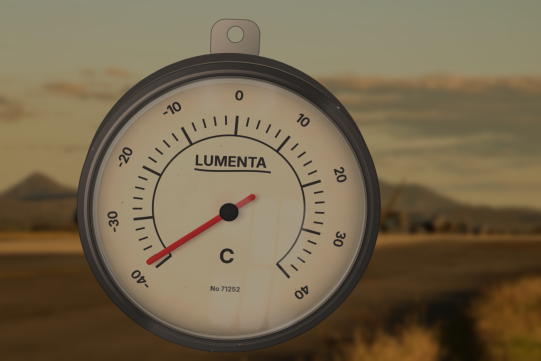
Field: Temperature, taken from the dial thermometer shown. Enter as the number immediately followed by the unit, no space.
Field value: -38°C
